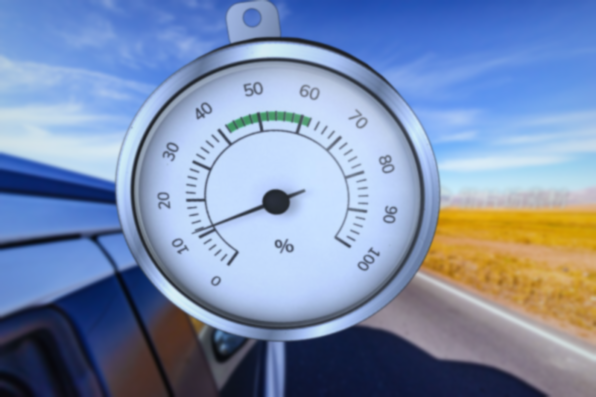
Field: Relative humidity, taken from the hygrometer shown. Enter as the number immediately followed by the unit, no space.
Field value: 12%
